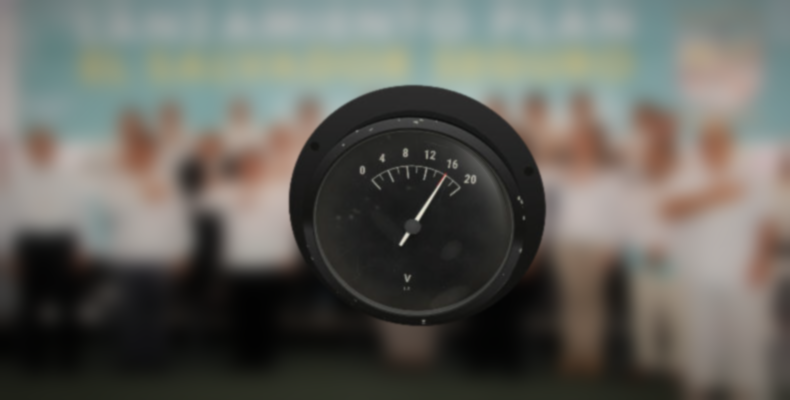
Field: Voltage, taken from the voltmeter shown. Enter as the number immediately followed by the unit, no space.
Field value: 16V
